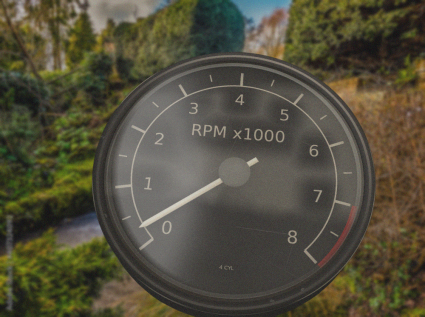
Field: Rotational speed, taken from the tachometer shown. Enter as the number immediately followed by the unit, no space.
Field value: 250rpm
